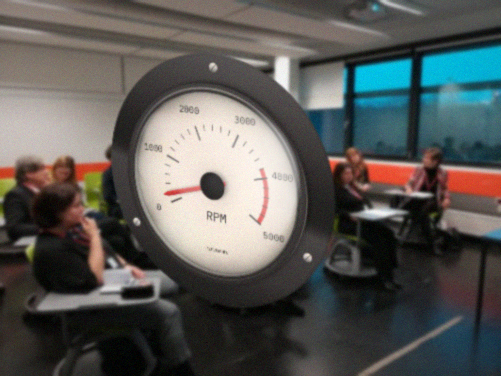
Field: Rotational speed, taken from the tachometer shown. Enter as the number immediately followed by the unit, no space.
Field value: 200rpm
